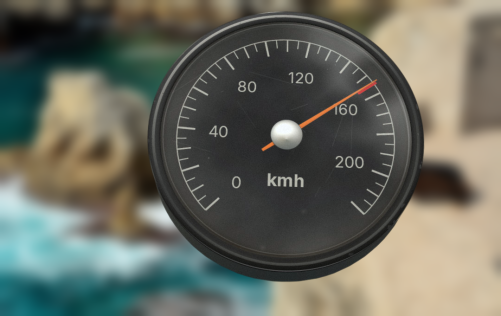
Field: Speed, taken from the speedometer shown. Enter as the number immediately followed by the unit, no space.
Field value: 155km/h
